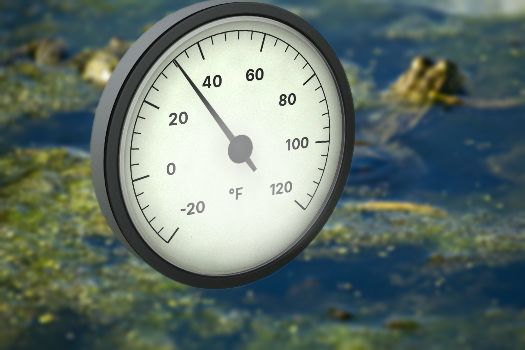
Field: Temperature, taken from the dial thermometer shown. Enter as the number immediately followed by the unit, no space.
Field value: 32°F
